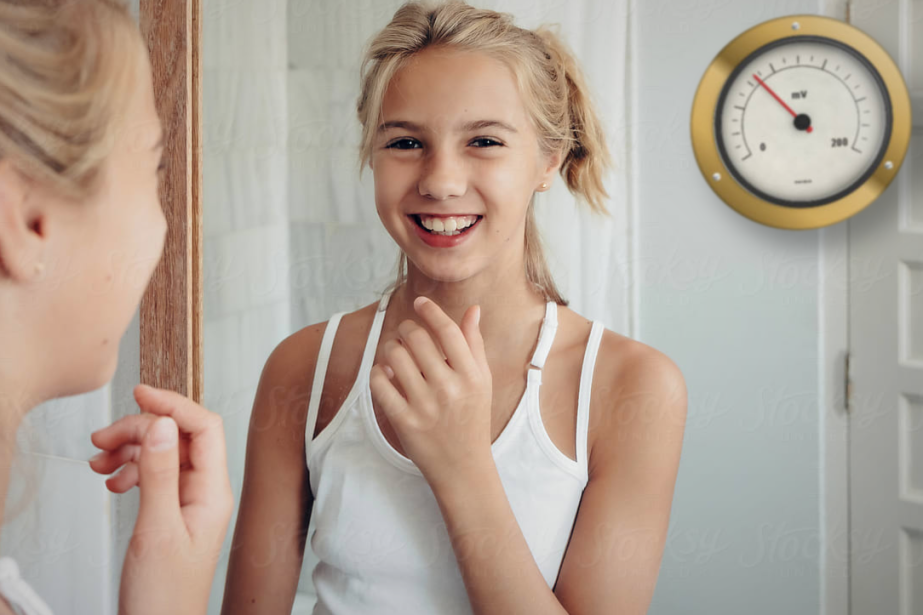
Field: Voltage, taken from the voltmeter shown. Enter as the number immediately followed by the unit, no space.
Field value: 65mV
